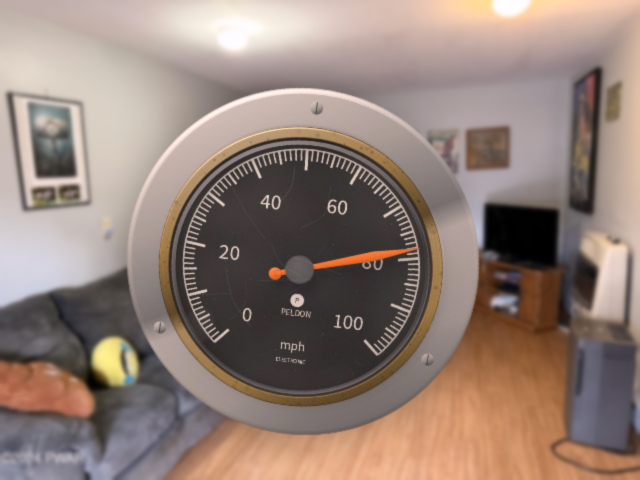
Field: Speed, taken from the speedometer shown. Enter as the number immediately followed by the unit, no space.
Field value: 78mph
